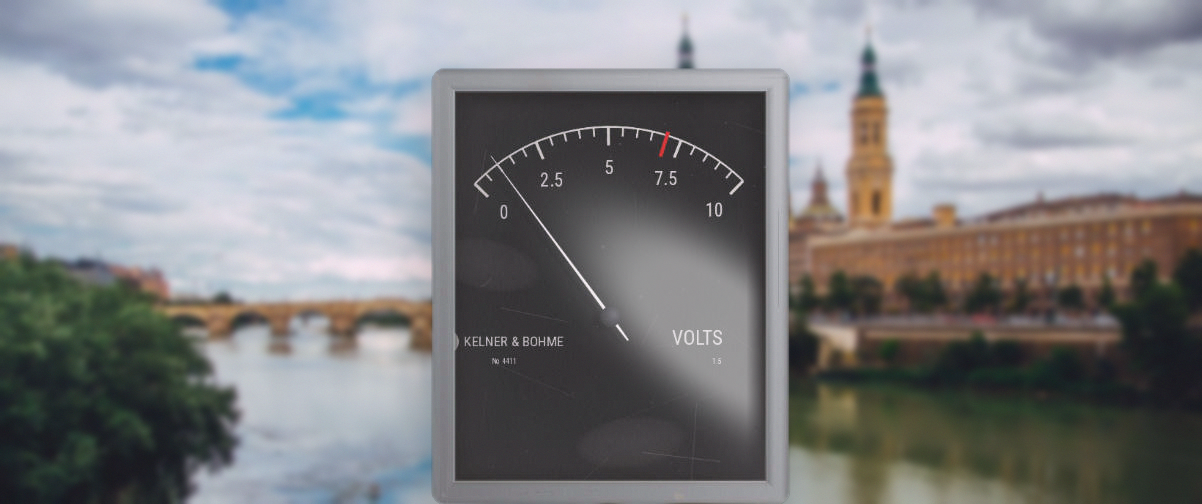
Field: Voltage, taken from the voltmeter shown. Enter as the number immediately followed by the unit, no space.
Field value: 1V
